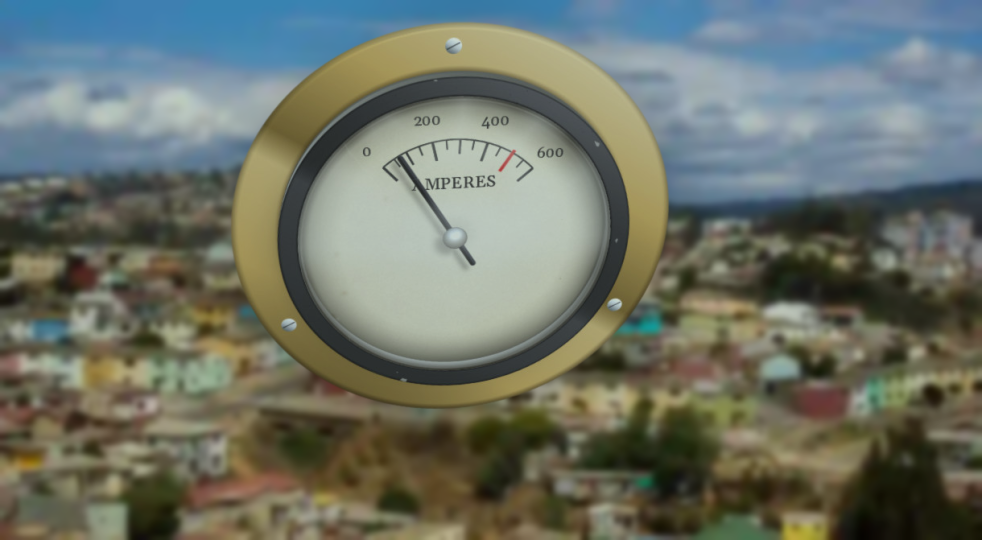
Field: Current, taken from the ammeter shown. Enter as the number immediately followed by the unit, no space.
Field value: 75A
